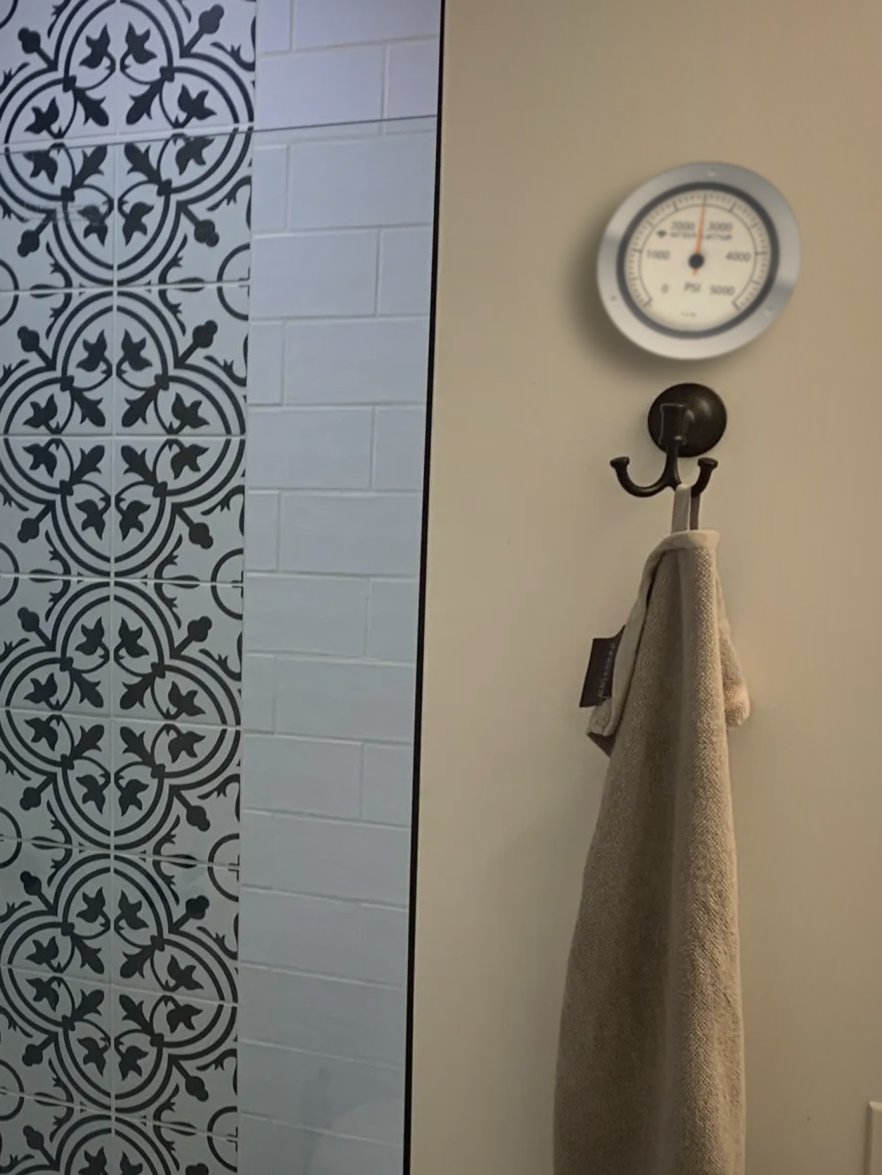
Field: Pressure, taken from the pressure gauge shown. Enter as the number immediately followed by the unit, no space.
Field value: 2500psi
